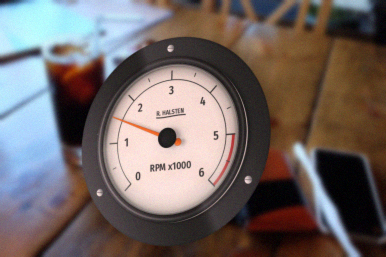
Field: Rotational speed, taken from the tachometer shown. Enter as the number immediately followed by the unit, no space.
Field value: 1500rpm
